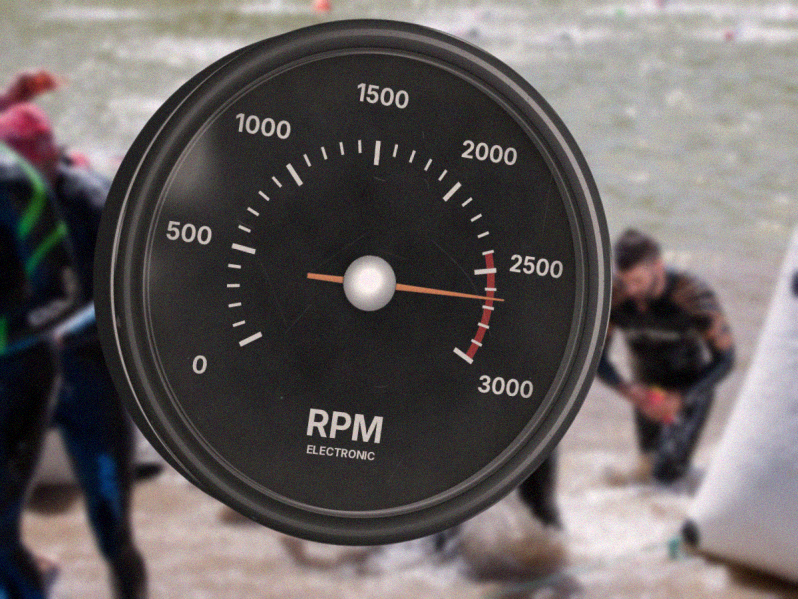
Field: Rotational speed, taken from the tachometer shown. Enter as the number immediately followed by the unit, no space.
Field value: 2650rpm
